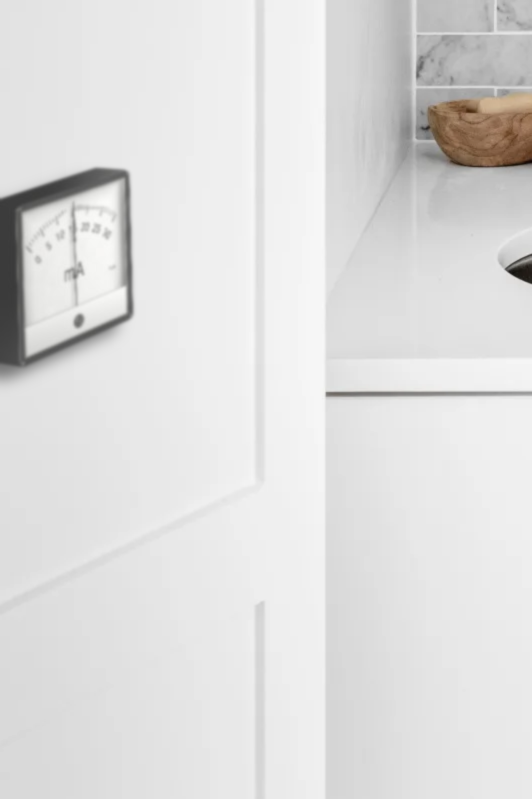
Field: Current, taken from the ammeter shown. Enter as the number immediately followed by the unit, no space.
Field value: 15mA
